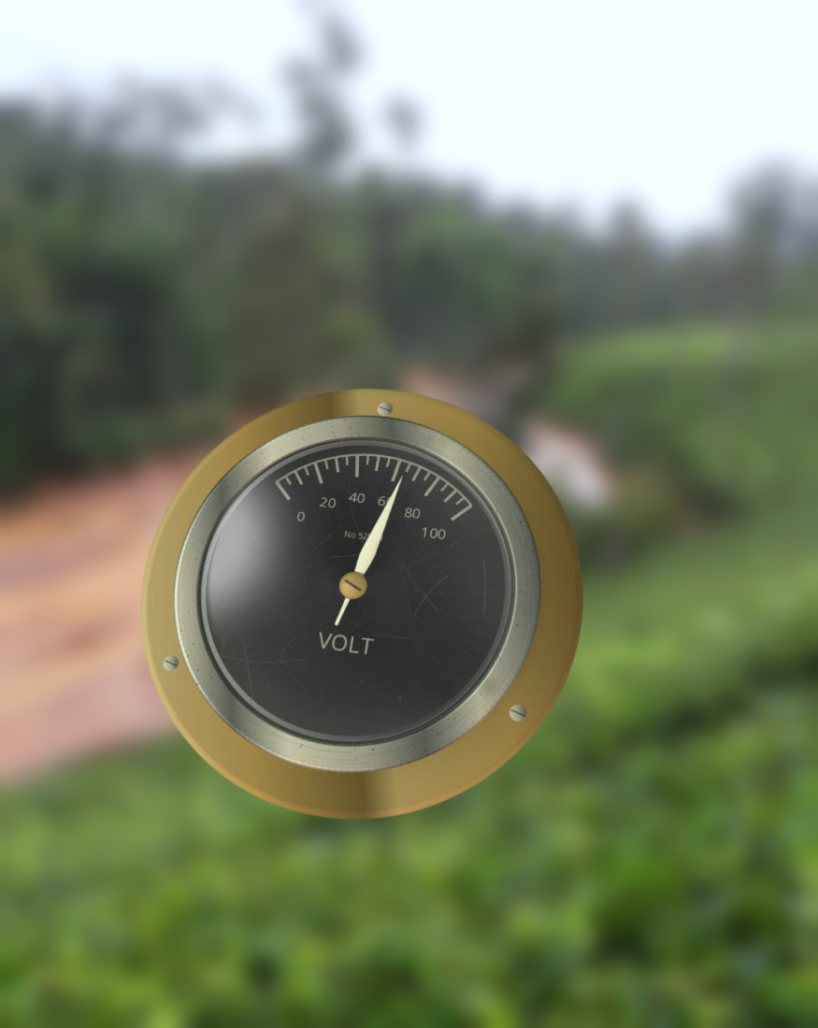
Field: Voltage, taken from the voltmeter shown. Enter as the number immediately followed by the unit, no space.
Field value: 65V
